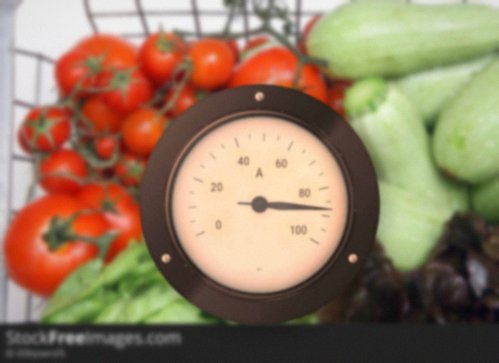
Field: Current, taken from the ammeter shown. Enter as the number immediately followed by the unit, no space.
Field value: 87.5A
